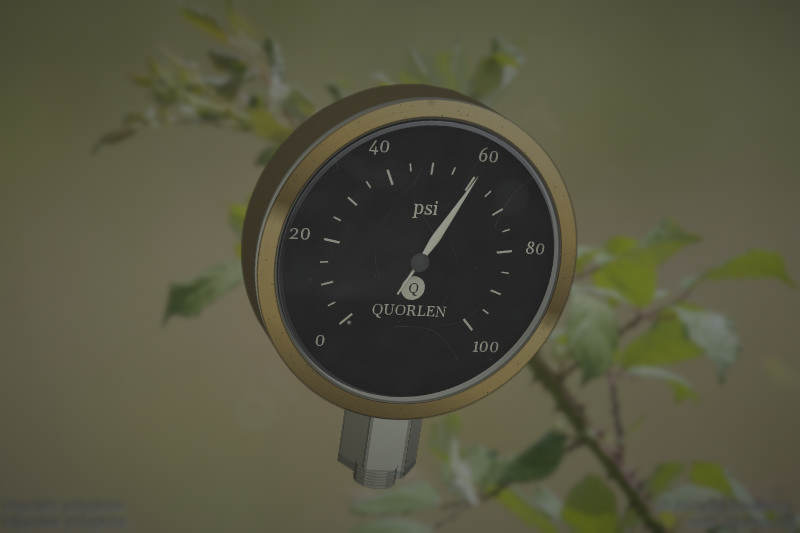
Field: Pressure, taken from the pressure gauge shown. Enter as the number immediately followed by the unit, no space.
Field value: 60psi
